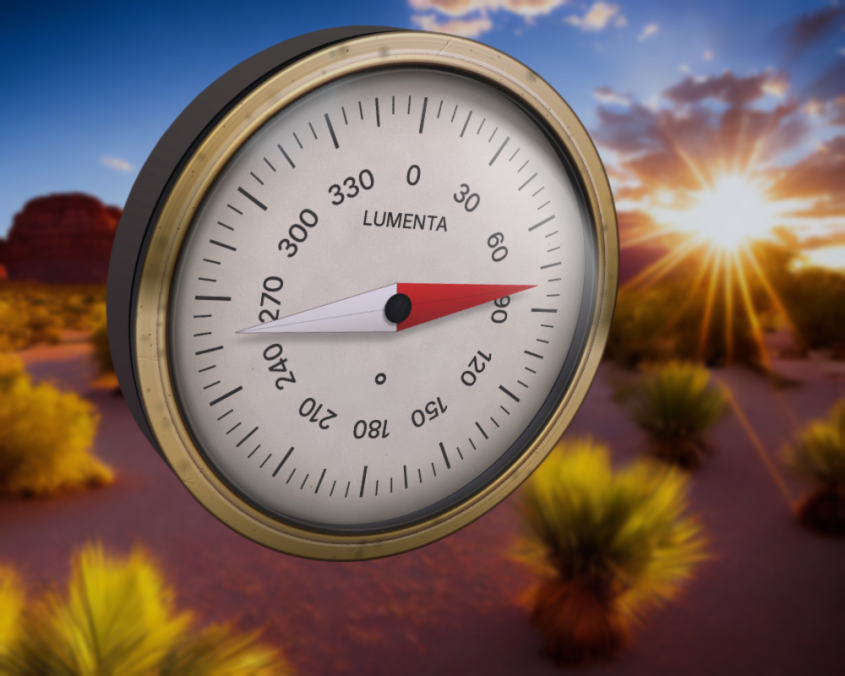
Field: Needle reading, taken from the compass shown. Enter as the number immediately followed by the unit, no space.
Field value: 80°
